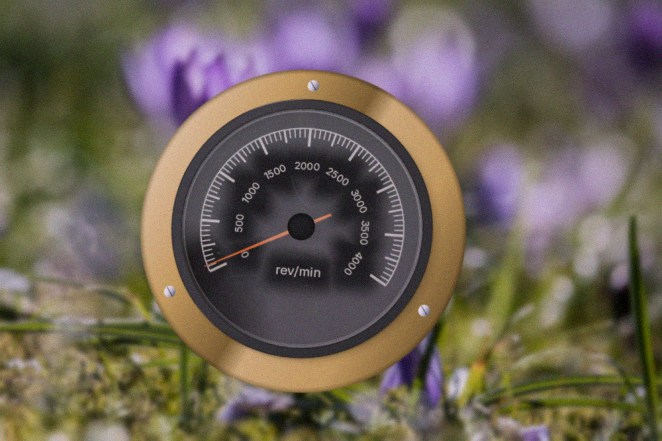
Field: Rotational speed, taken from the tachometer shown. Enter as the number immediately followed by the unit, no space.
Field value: 50rpm
